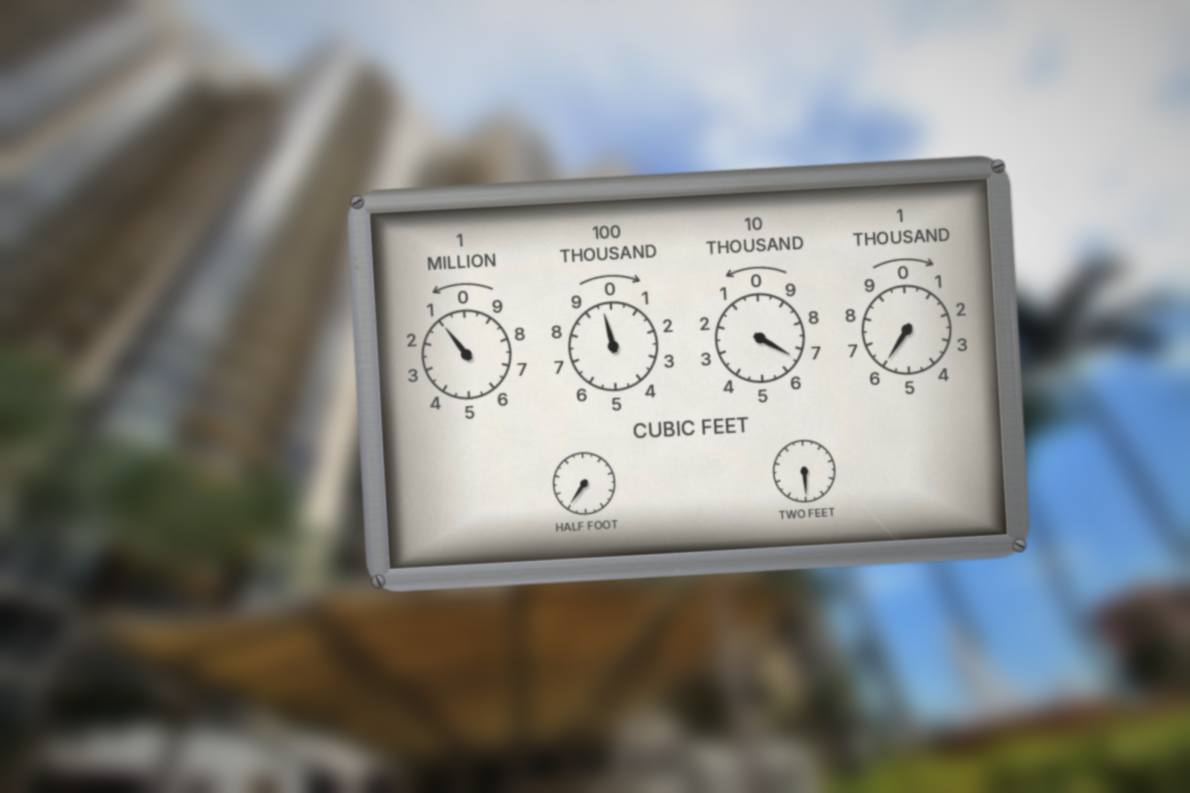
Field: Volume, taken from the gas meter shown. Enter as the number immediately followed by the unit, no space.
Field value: 96600ft³
